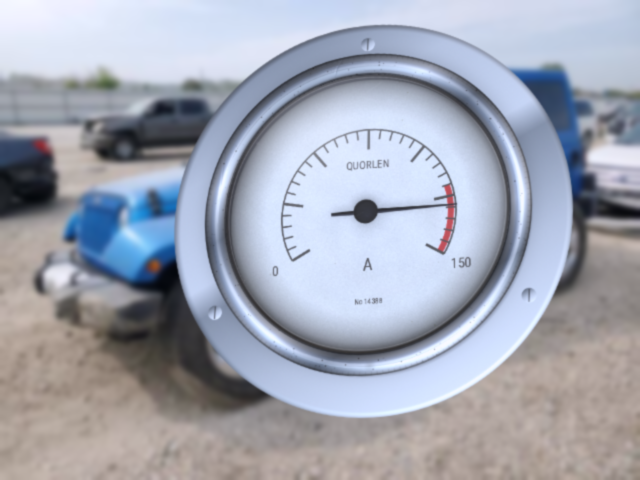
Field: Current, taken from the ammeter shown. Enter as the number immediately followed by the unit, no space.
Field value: 130A
